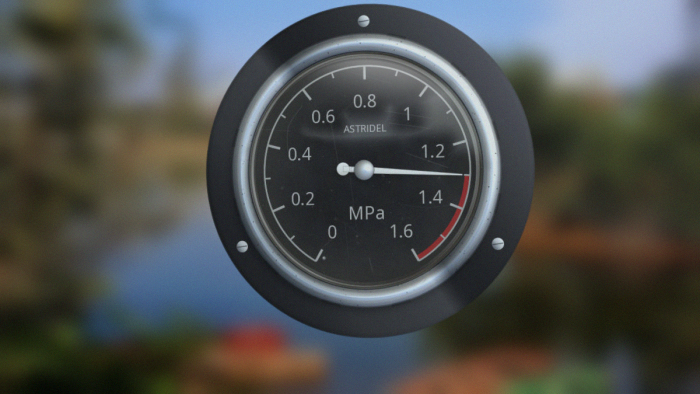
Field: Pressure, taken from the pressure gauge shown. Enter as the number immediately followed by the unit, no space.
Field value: 1.3MPa
